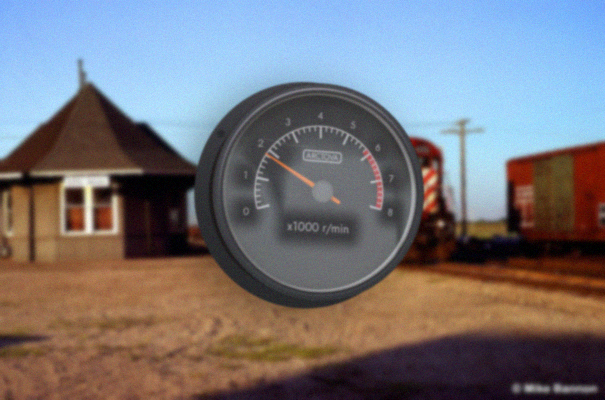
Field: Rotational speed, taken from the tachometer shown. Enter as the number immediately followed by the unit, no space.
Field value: 1800rpm
